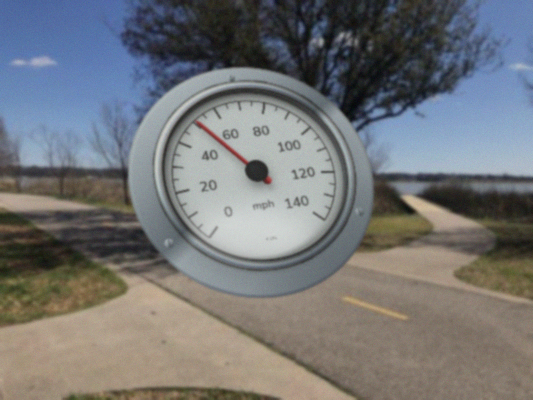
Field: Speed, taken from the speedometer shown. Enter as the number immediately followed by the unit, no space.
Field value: 50mph
